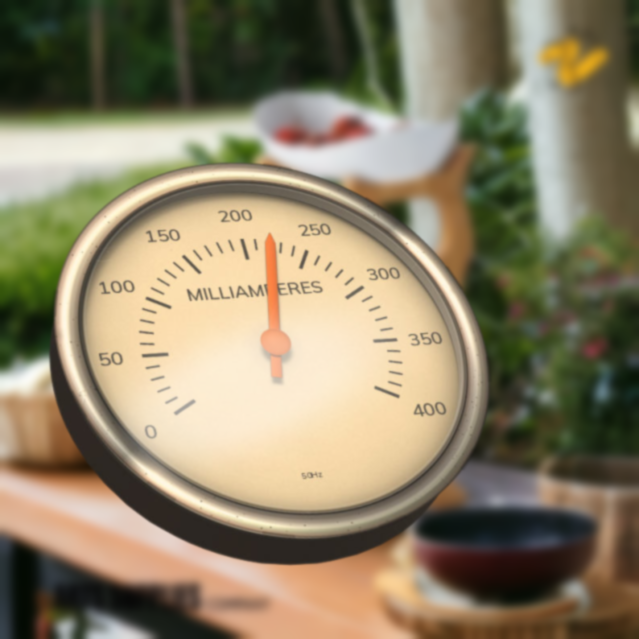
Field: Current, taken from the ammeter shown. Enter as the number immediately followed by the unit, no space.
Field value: 220mA
